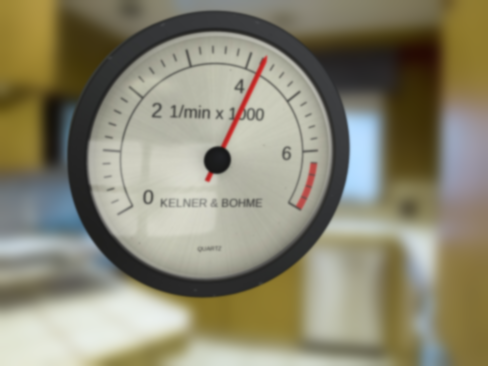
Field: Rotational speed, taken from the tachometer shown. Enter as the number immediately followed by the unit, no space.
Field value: 4200rpm
